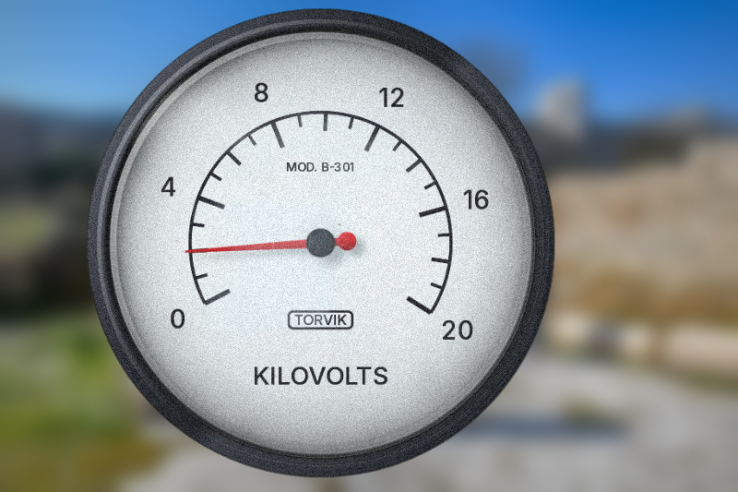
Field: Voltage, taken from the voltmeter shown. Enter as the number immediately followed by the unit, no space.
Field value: 2kV
